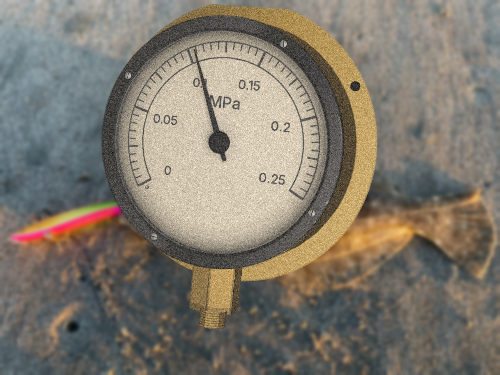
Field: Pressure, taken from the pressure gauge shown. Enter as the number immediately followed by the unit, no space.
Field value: 0.105MPa
